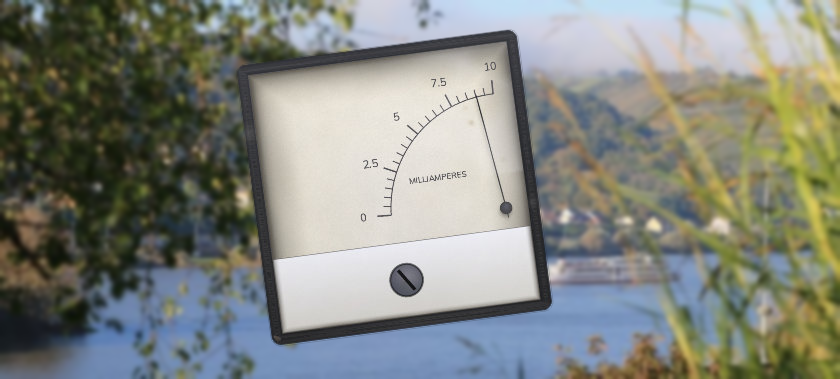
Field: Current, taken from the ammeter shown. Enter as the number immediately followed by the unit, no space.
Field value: 9mA
